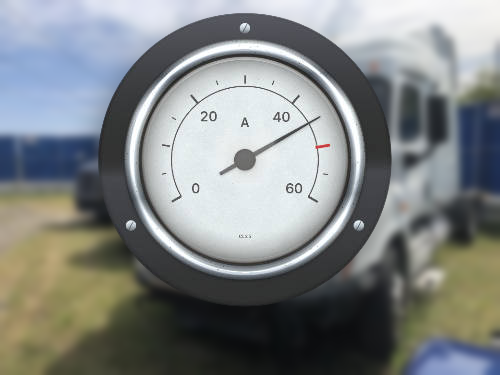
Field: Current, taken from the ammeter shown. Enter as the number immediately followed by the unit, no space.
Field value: 45A
